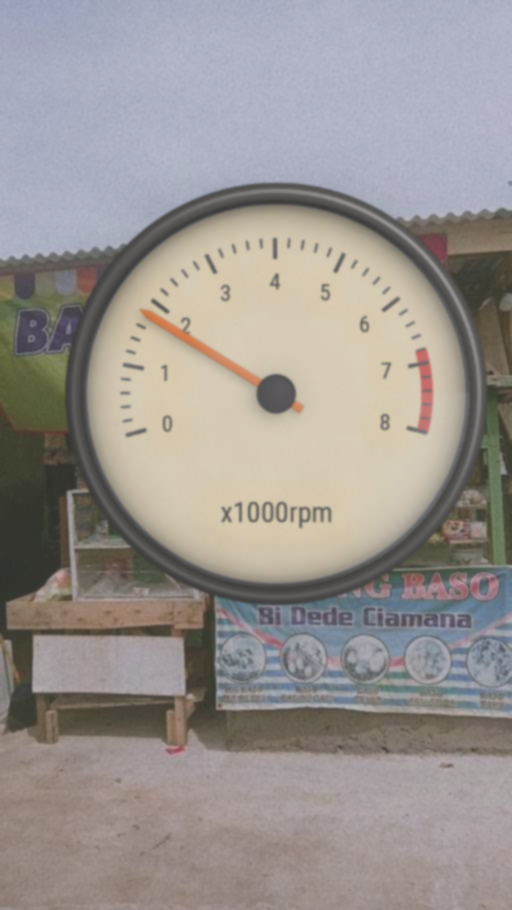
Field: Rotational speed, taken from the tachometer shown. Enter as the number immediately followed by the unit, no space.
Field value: 1800rpm
